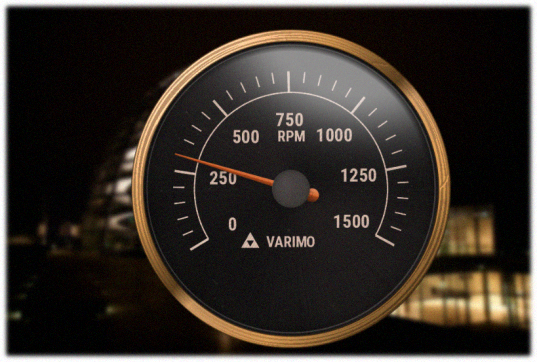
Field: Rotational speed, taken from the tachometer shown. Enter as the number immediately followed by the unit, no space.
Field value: 300rpm
